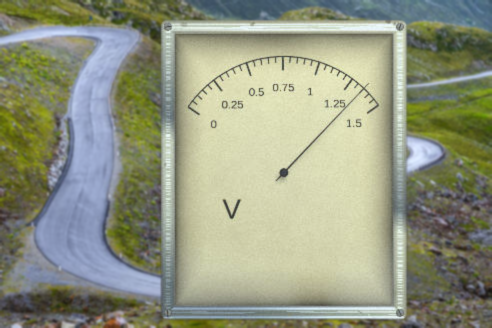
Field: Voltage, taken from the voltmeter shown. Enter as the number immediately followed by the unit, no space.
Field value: 1.35V
